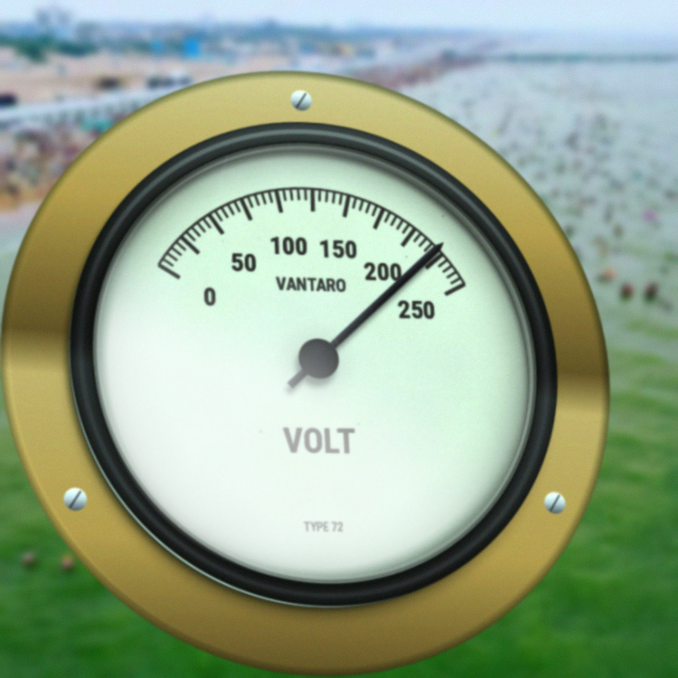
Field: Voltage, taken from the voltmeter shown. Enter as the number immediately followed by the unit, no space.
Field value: 220V
